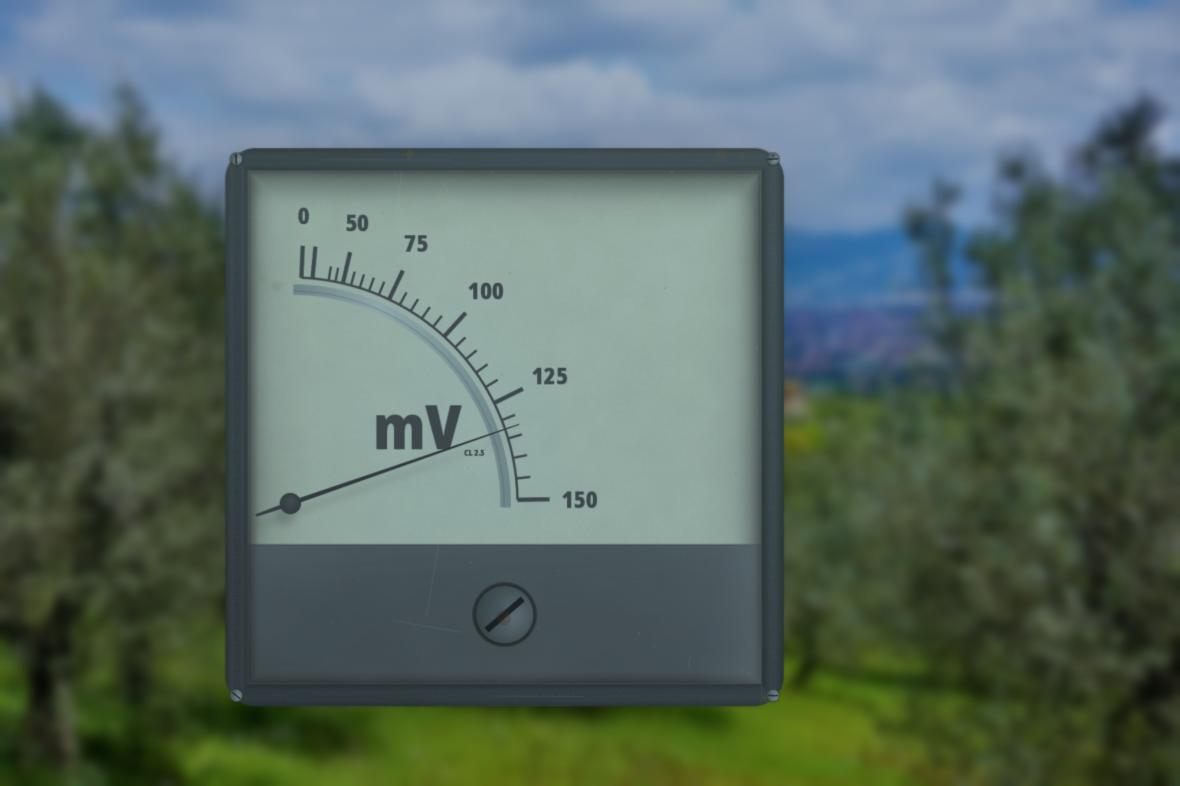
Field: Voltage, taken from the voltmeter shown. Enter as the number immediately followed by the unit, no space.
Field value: 132.5mV
